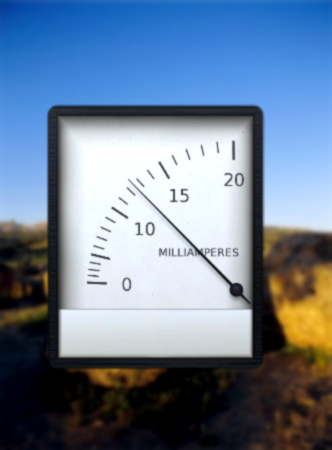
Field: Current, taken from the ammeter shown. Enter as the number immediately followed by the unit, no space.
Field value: 12.5mA
